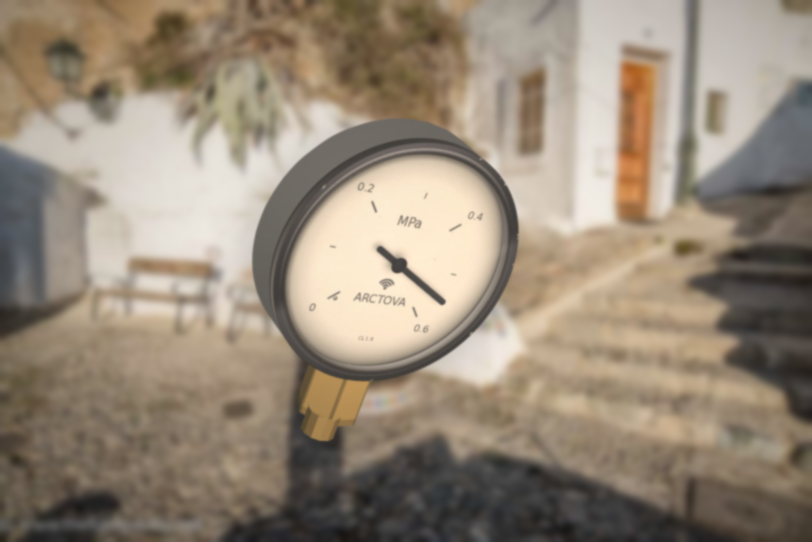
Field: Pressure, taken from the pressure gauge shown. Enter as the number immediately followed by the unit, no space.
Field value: 0.55MPa
